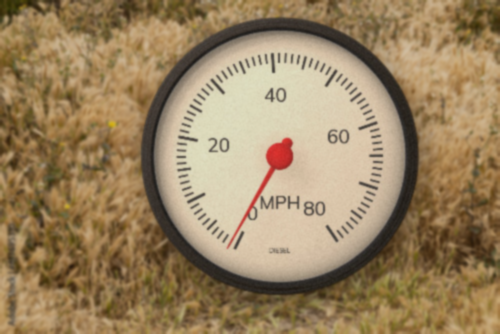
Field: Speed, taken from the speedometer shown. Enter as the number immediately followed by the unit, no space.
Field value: 1mph
